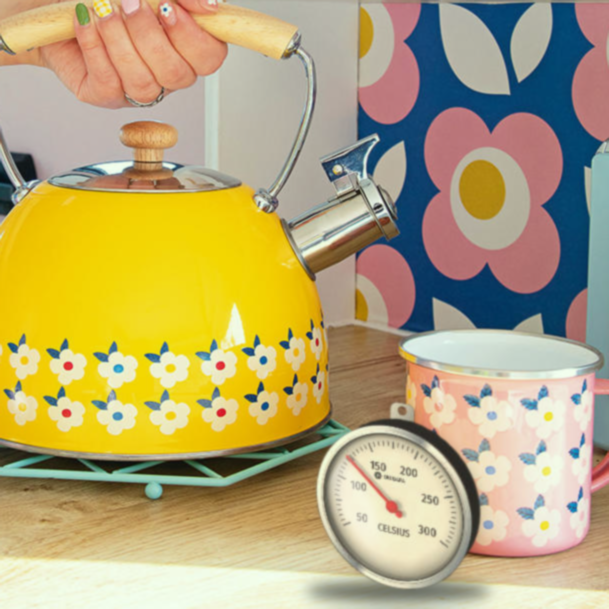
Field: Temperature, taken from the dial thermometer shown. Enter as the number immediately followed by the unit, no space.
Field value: 125°C
